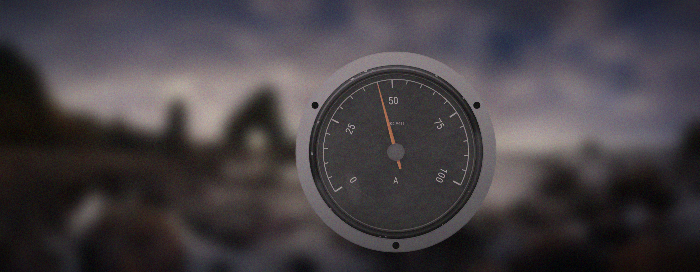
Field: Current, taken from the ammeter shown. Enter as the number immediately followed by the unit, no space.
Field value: 45A
